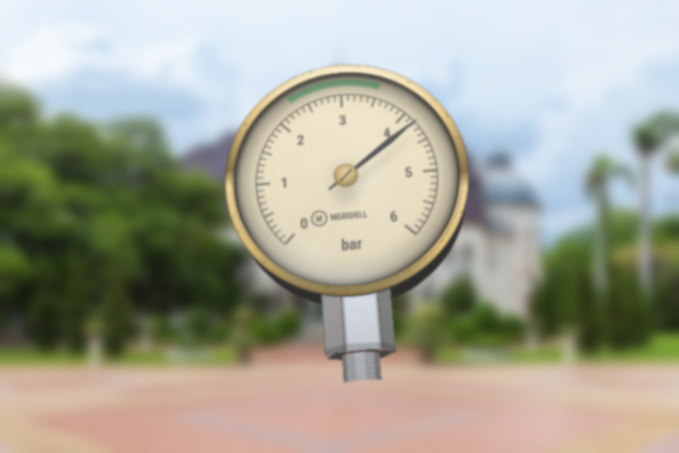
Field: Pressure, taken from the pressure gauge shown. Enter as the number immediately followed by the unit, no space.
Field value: 4.2bar
